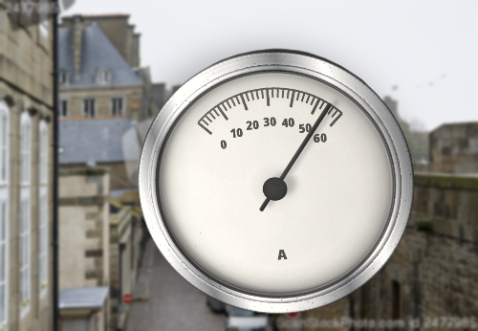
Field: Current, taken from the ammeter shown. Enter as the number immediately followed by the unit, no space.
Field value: 54A
